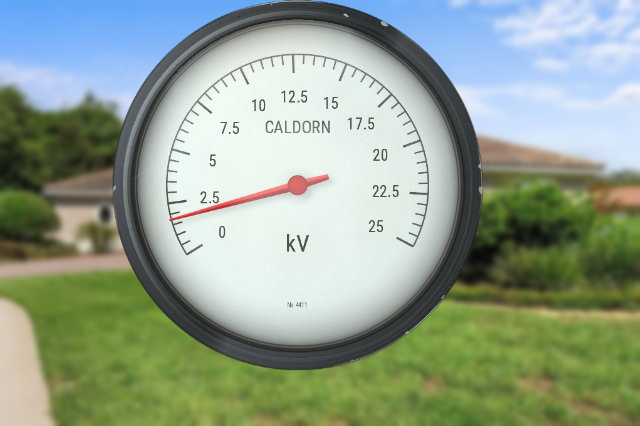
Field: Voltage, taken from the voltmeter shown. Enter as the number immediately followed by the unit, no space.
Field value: 1.75kV
